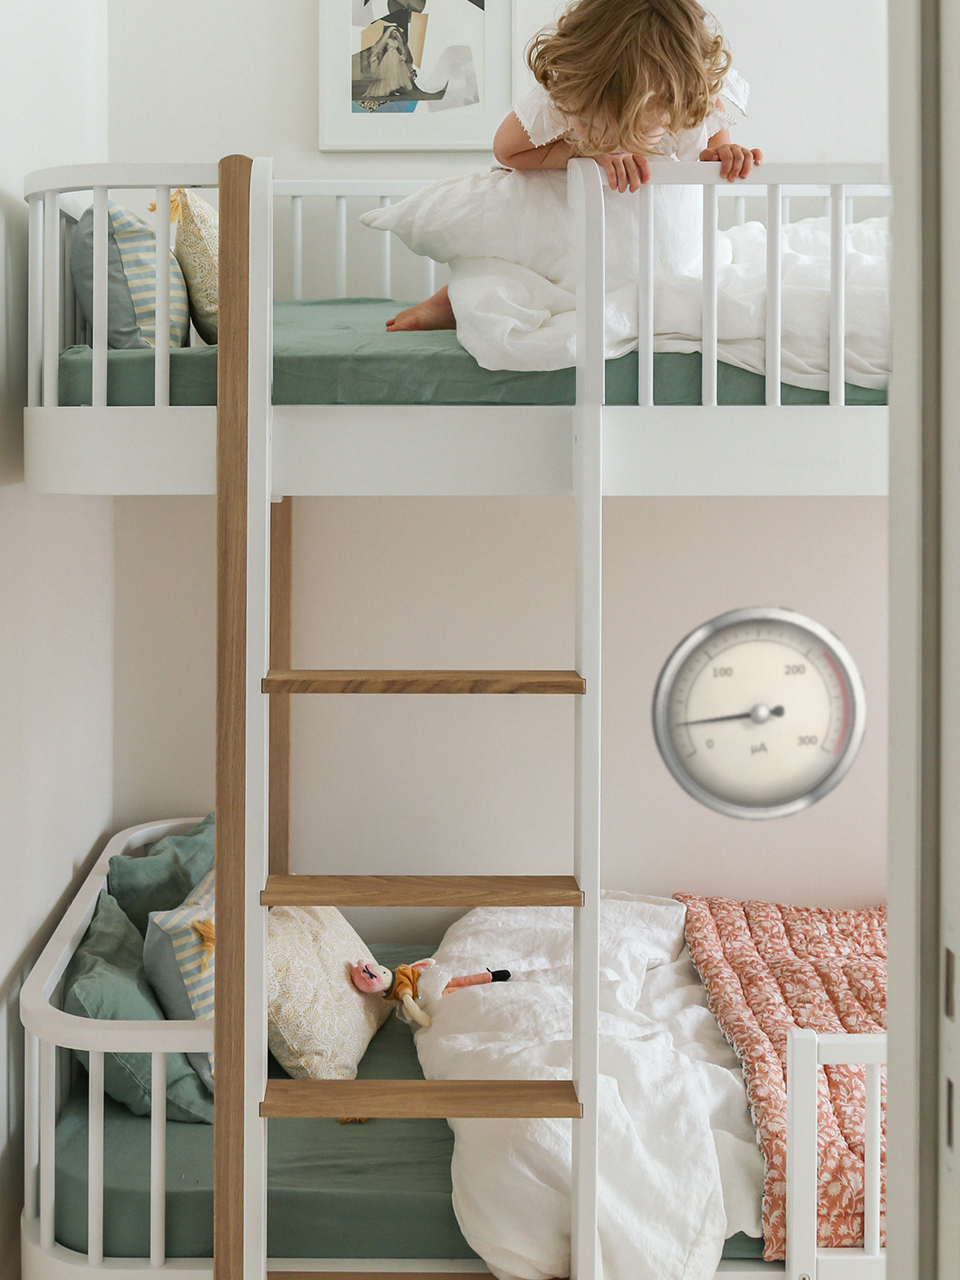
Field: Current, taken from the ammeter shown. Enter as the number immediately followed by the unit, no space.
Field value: 30µA
